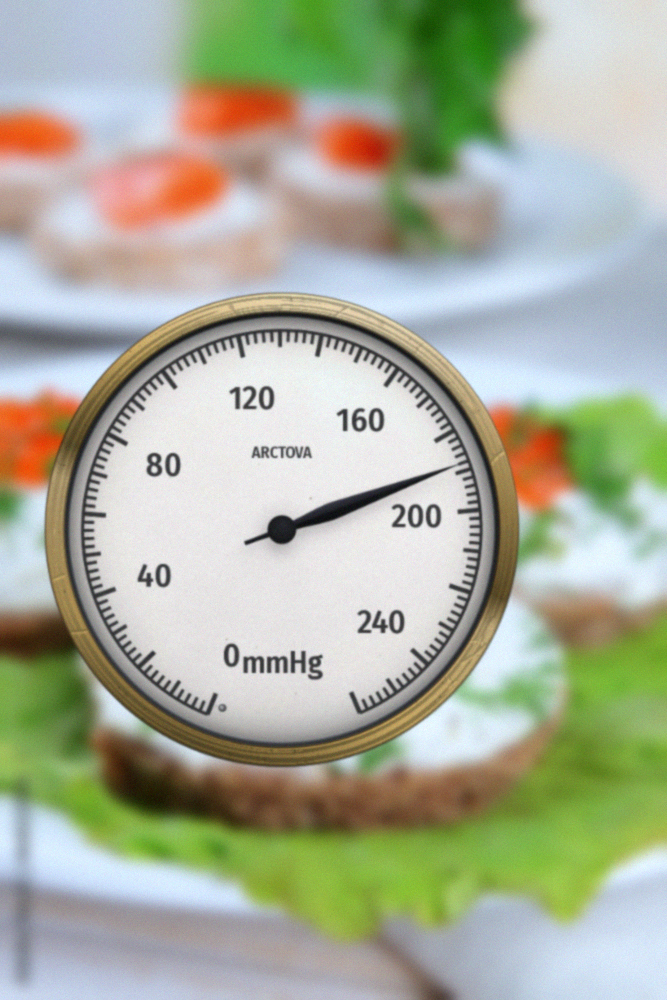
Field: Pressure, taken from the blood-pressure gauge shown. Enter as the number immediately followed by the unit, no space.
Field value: 188mmHg
